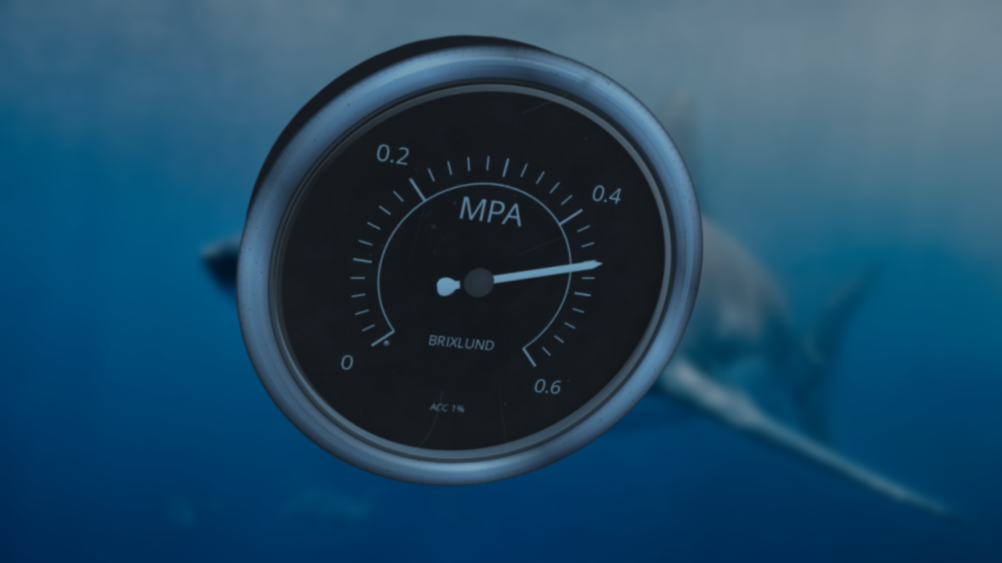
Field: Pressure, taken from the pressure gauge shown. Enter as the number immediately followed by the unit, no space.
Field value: 0.46MPa
